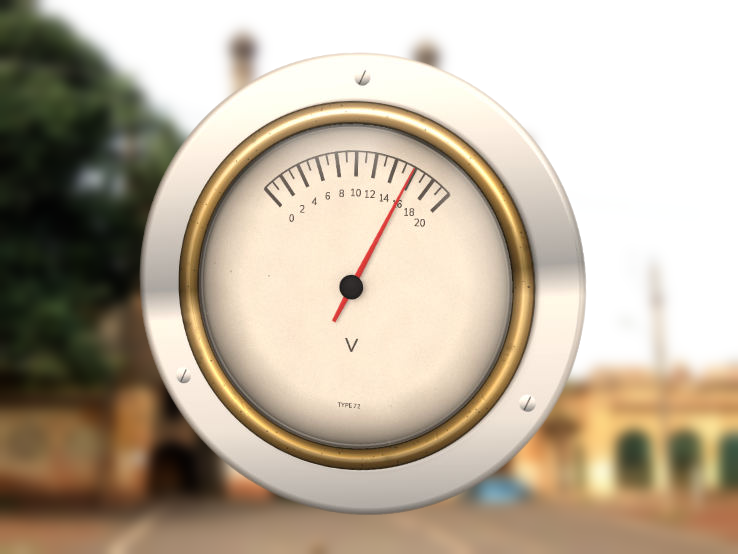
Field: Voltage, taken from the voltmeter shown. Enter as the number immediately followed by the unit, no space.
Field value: 16V
